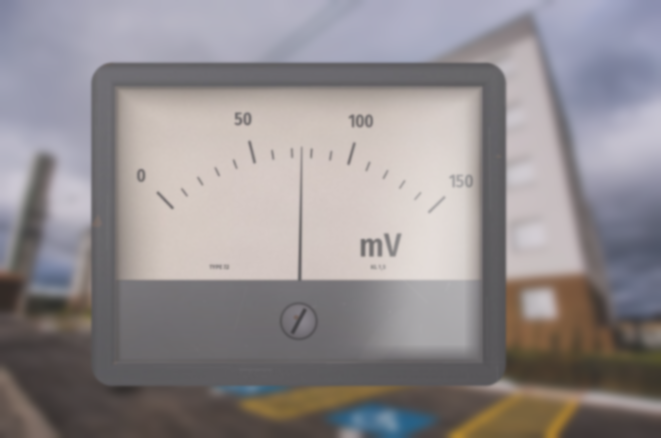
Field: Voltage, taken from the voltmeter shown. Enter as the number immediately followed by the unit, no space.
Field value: 75mV
